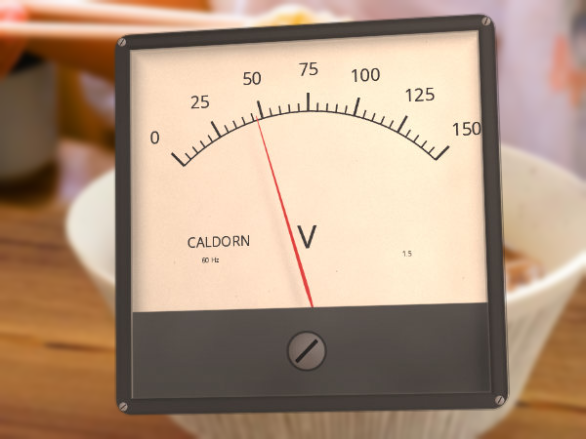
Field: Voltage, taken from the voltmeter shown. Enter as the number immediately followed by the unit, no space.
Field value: 47.5V
